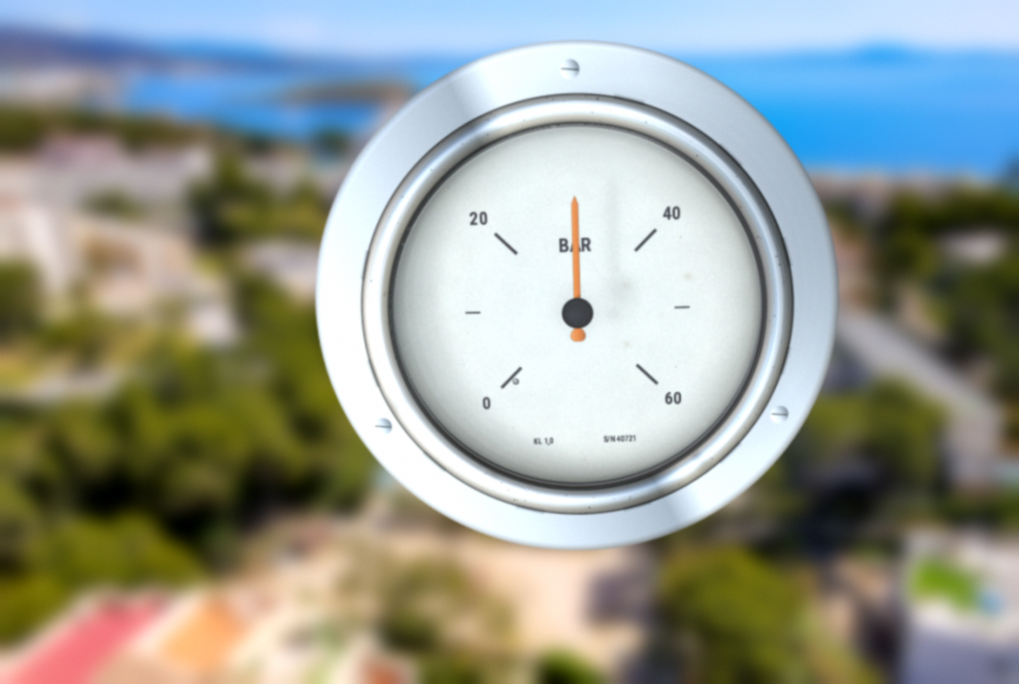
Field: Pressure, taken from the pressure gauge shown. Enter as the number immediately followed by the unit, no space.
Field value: 30bar
